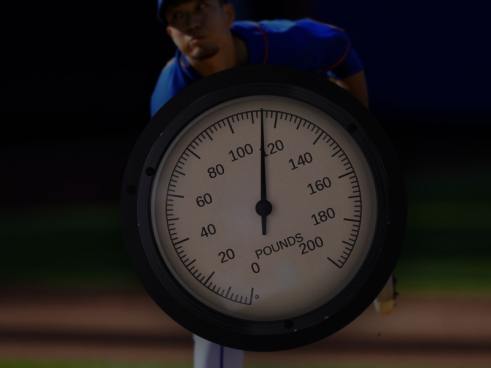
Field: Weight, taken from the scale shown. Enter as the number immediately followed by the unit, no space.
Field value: 114lb
